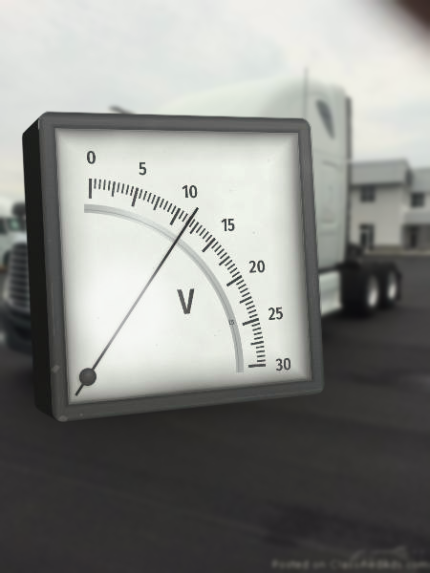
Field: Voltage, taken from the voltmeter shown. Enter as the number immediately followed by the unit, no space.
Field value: 11.5V
